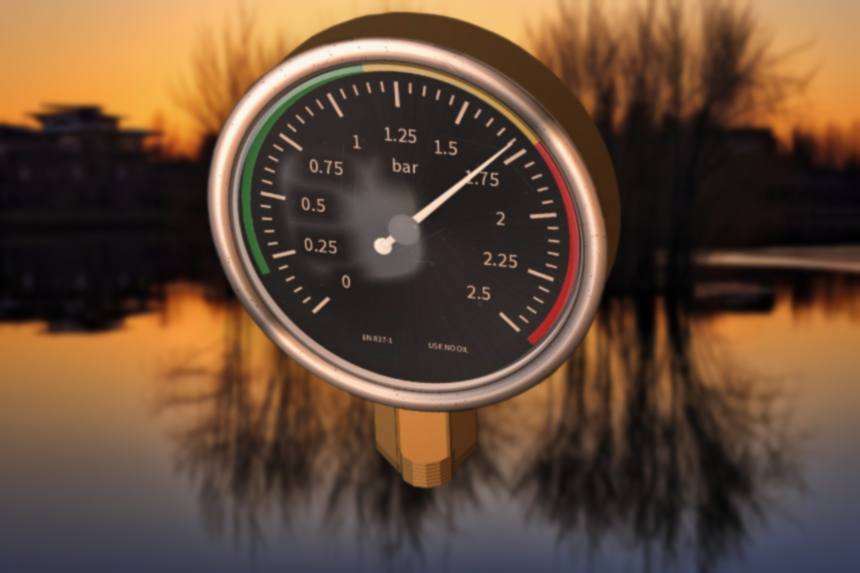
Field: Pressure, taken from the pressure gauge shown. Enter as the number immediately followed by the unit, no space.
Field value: 1.7bar
